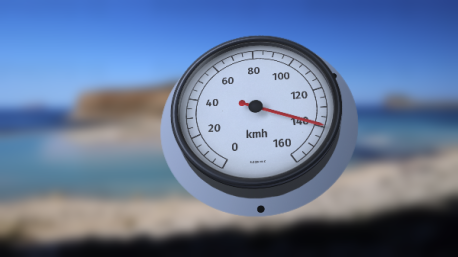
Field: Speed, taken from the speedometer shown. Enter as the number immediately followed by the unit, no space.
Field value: 140km/h
